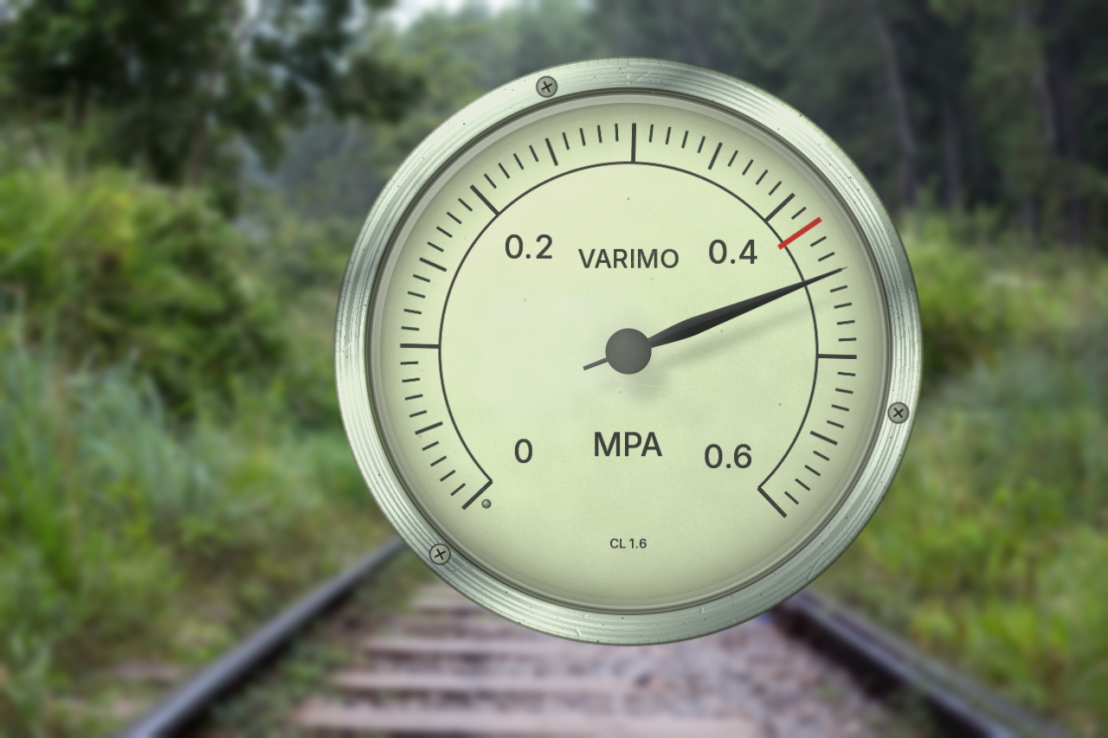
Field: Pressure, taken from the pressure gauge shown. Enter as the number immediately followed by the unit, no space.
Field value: 0.45MPa
